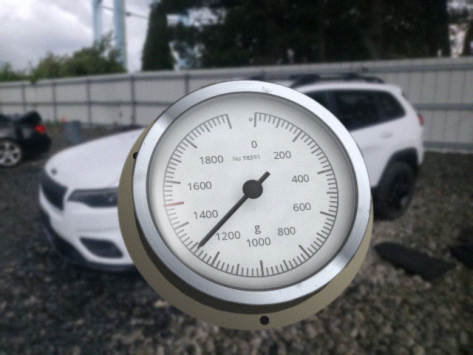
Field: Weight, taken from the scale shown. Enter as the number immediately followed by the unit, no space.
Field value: 1280g
